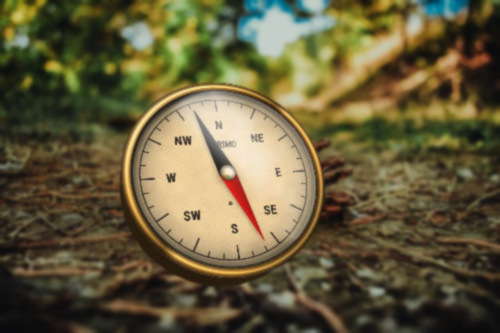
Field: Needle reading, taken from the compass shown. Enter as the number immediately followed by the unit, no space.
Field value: 160°
